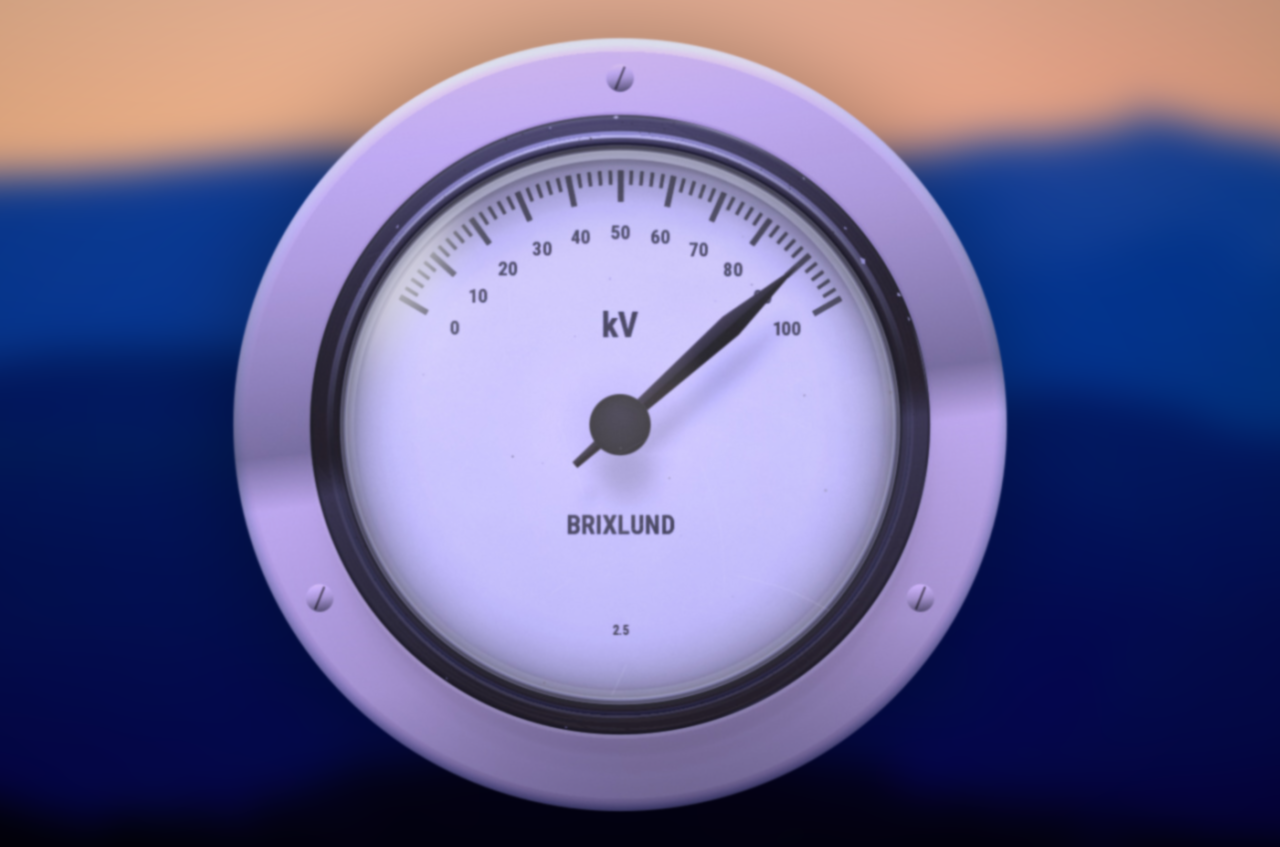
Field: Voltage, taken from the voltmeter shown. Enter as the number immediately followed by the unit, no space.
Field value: 90kV
